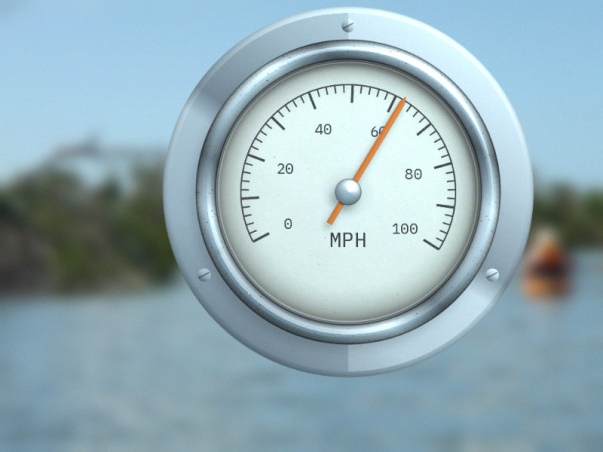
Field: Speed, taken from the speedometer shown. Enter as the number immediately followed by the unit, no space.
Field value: 62mph
